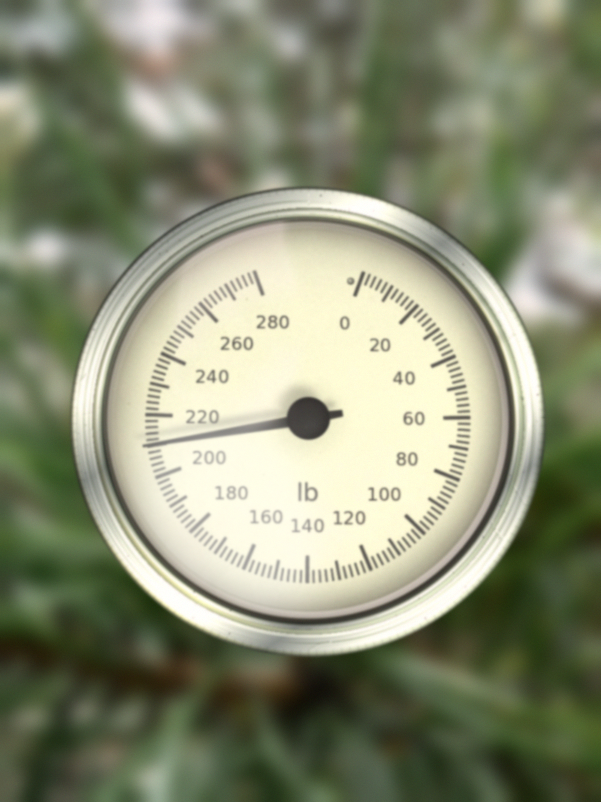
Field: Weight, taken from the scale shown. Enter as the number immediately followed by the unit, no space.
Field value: 210lb
